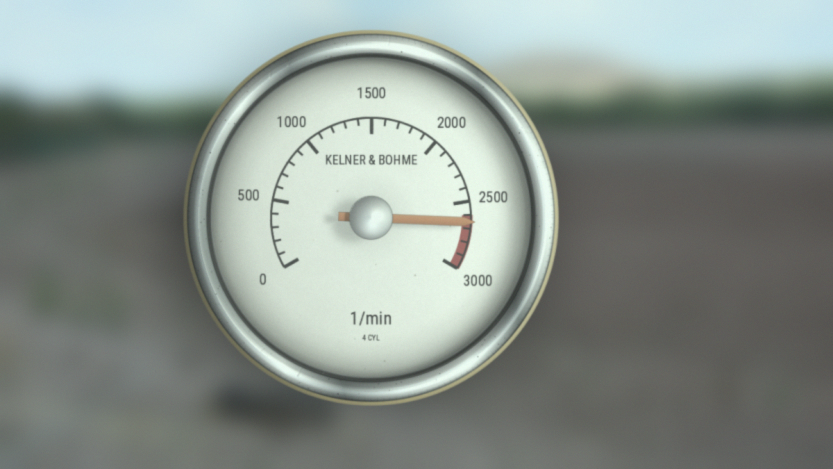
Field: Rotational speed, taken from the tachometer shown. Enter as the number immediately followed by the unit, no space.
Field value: 2650rpm
